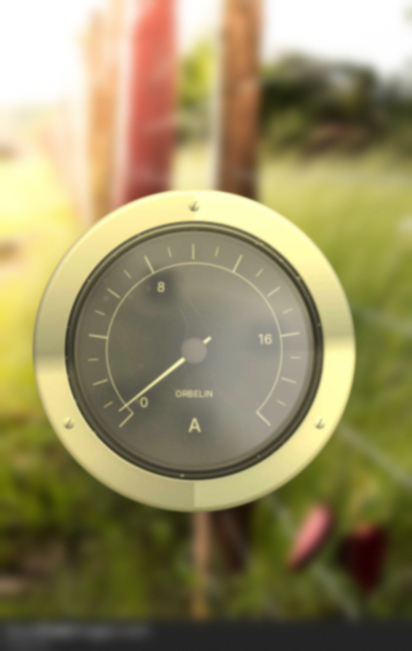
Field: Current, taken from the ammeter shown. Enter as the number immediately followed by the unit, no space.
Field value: 0.5A
